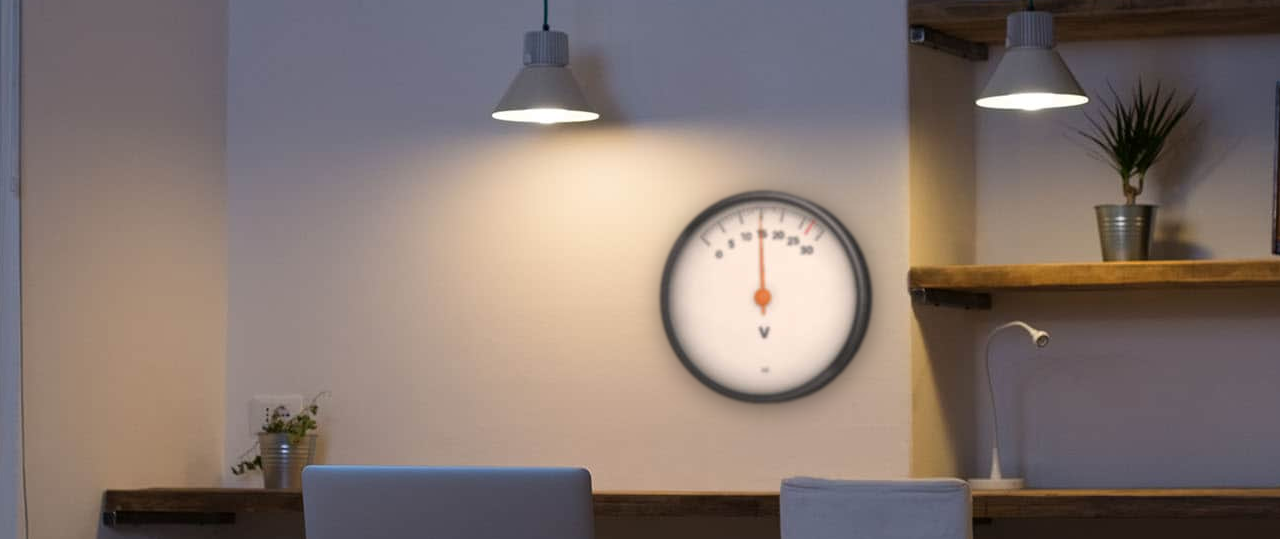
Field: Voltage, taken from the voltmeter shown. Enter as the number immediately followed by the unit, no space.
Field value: 15V
